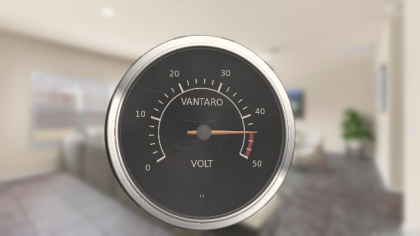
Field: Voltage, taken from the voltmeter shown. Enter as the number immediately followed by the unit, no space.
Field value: 44V
